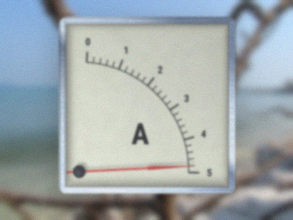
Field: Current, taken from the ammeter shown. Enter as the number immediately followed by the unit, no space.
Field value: 4.8A
